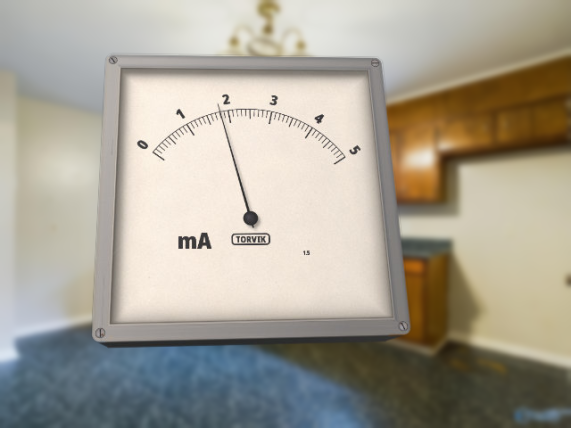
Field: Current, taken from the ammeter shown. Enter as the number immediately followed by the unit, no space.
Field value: 1.8mA
